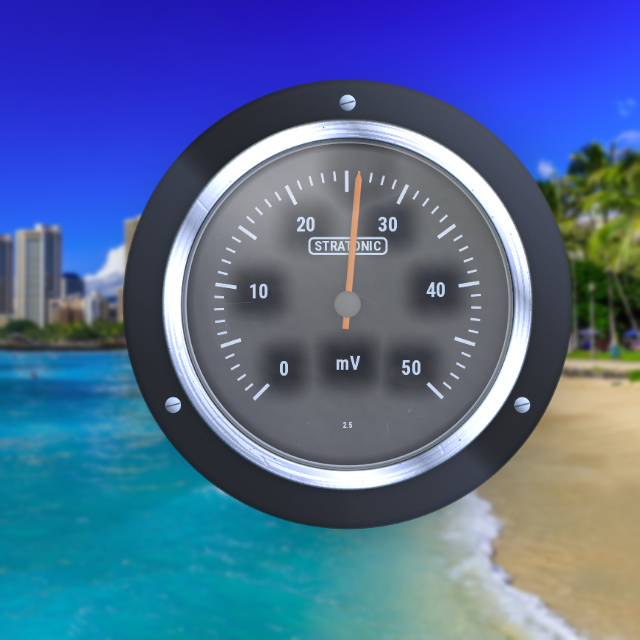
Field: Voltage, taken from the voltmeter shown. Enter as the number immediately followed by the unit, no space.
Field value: 26mV
